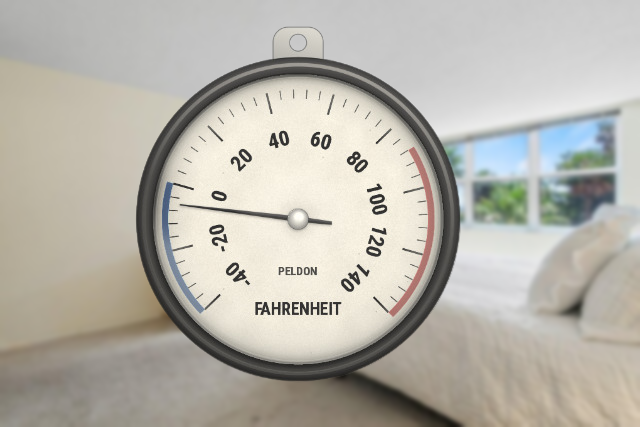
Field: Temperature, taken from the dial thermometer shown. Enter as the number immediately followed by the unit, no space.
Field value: -6°F
